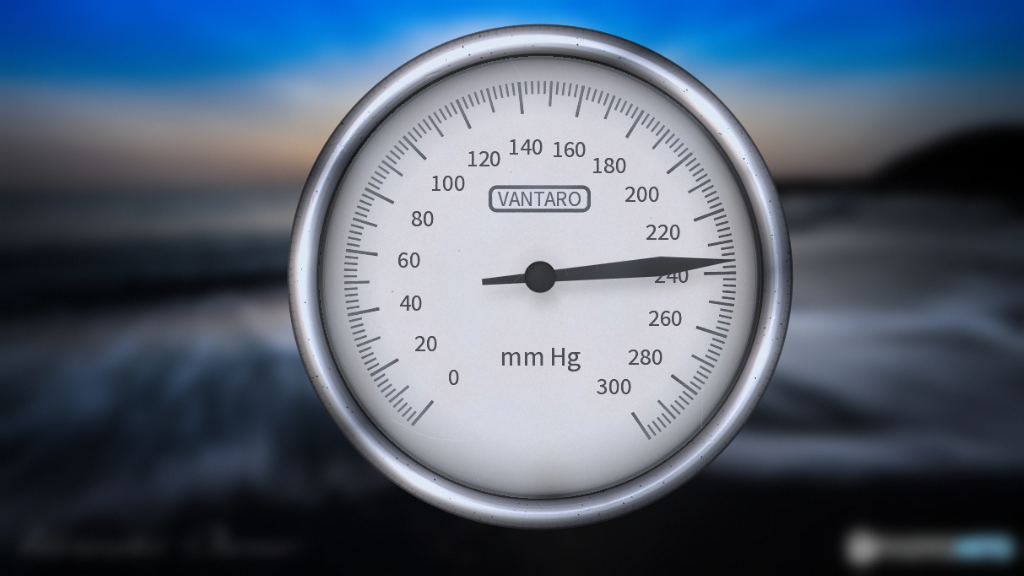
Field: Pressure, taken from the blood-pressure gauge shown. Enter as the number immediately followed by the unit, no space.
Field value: 236mmHg
